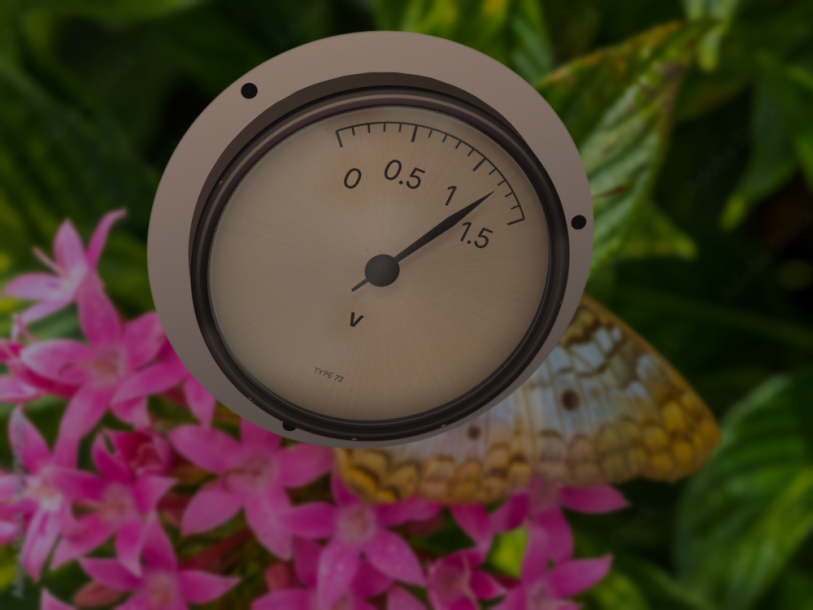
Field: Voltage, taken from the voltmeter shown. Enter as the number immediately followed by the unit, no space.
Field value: 1.2V
